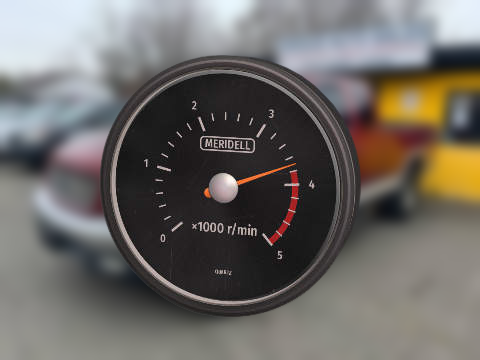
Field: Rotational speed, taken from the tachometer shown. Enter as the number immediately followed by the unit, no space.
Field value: 3700rpm
